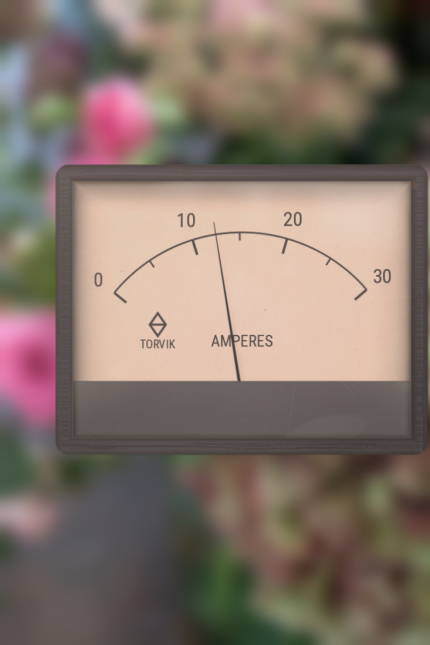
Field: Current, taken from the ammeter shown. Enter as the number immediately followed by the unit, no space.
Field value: 12.5A
